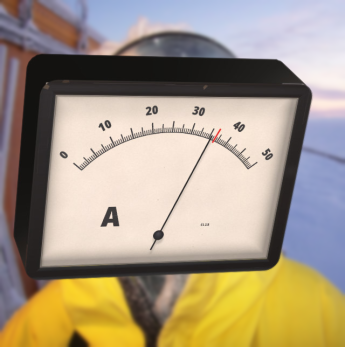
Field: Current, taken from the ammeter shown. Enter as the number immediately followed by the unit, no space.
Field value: 35A
